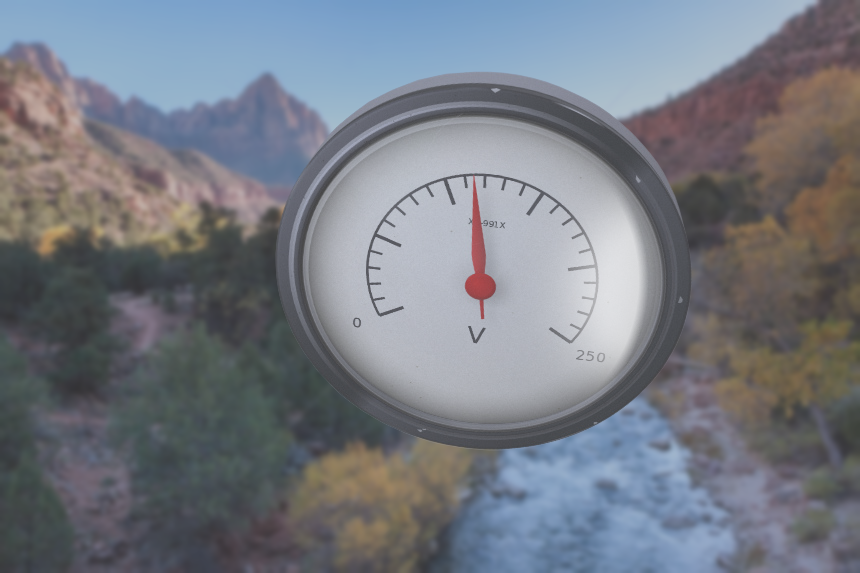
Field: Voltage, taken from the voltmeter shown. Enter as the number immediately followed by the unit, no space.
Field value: 115V
